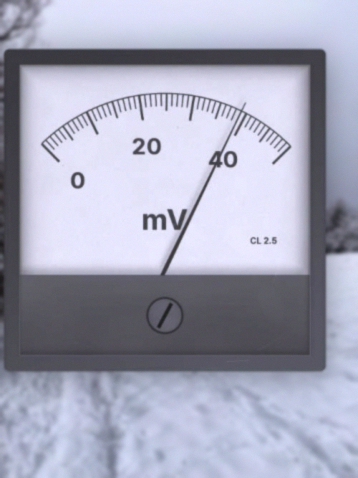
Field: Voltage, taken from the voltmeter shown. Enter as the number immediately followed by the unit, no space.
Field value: 39mV
